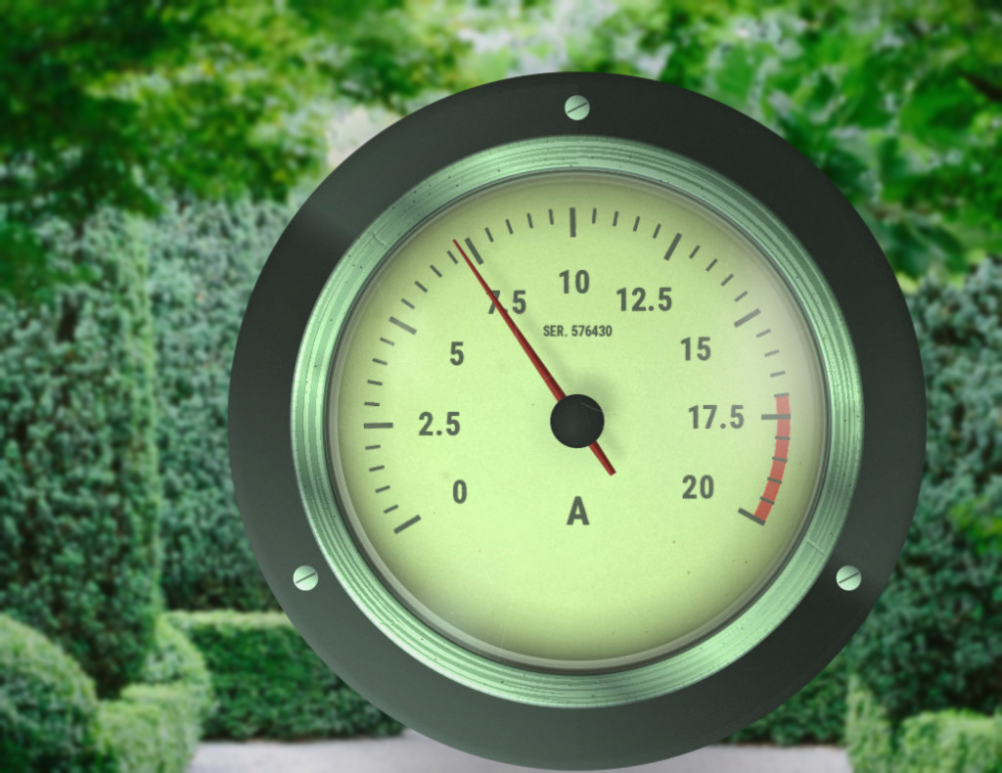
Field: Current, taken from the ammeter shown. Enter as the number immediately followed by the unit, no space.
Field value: 7.25A
